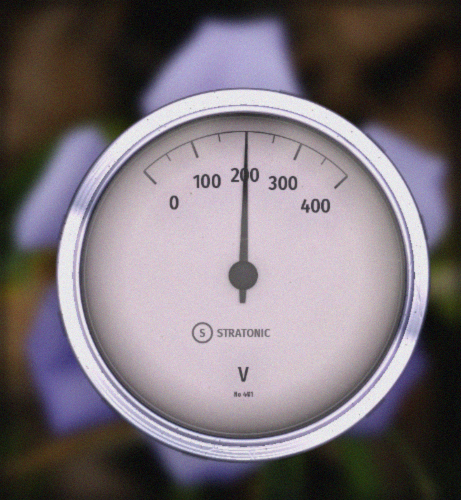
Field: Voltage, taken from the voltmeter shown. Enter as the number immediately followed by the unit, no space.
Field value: 200V
